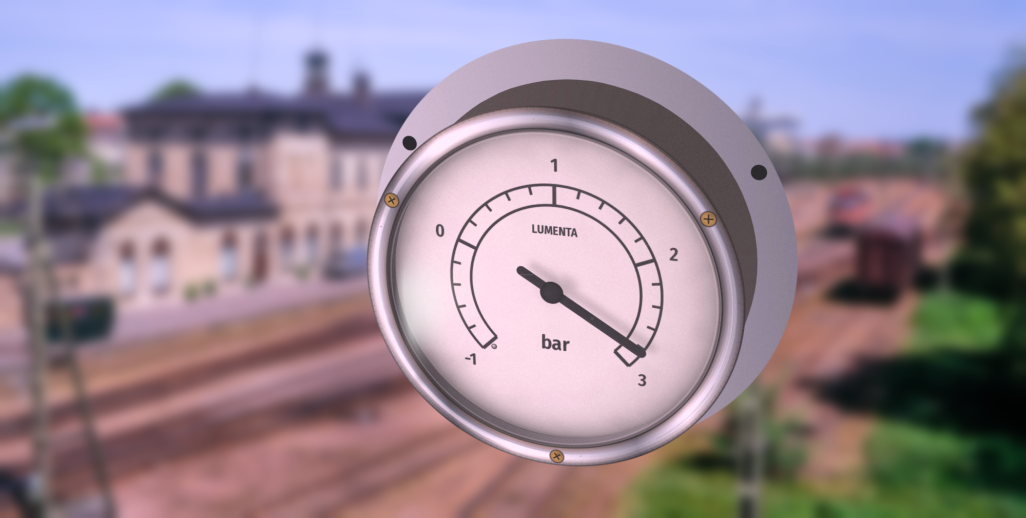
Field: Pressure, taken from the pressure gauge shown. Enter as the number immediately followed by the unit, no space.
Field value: 2.8bar
